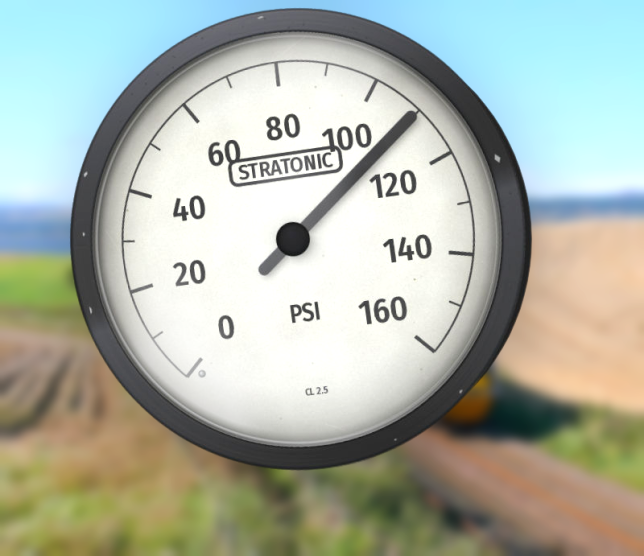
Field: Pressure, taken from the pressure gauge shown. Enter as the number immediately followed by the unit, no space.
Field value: 110psi
